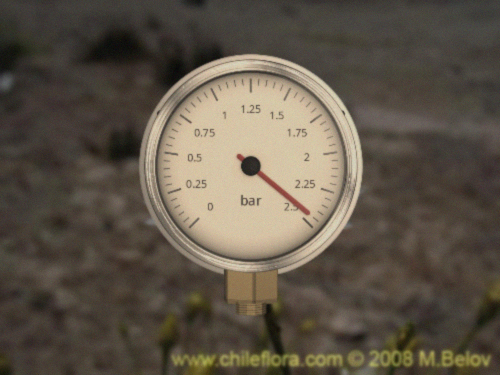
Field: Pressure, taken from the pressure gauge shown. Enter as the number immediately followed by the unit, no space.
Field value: 2.45bar
